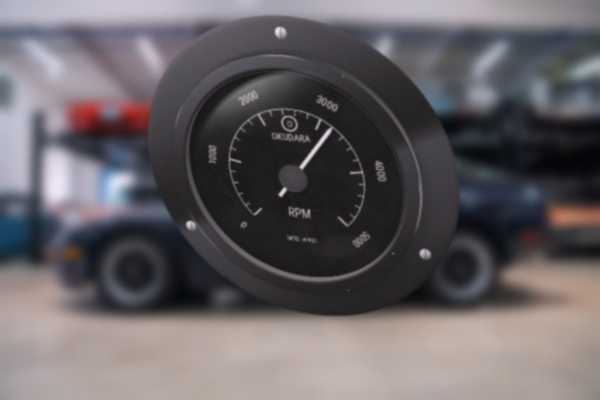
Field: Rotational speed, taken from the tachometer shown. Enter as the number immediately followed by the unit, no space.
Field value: 3200rpm
